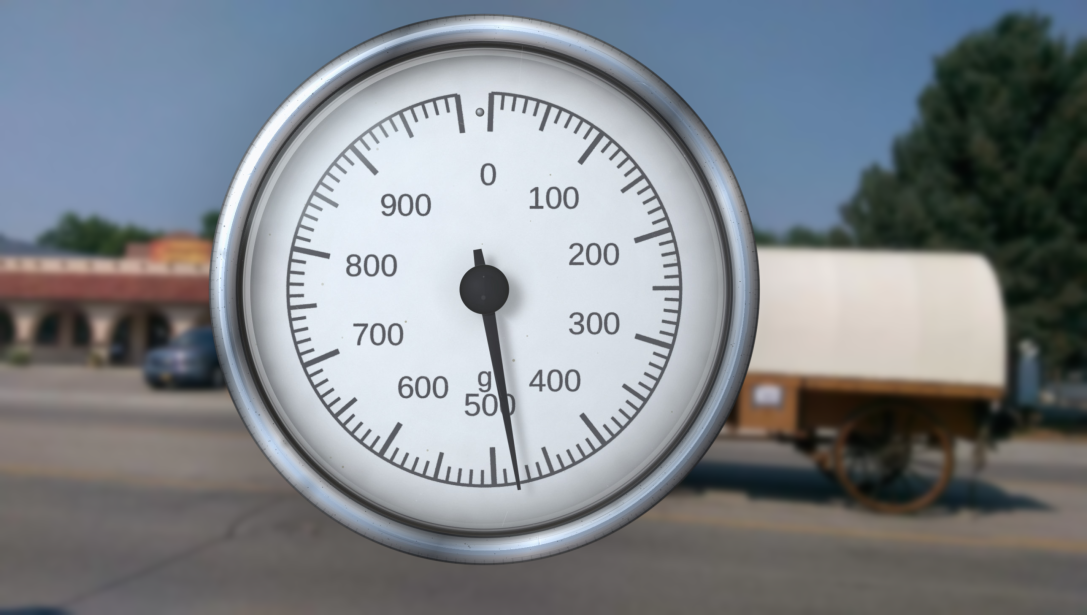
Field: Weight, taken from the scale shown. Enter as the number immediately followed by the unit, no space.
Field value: 480g
